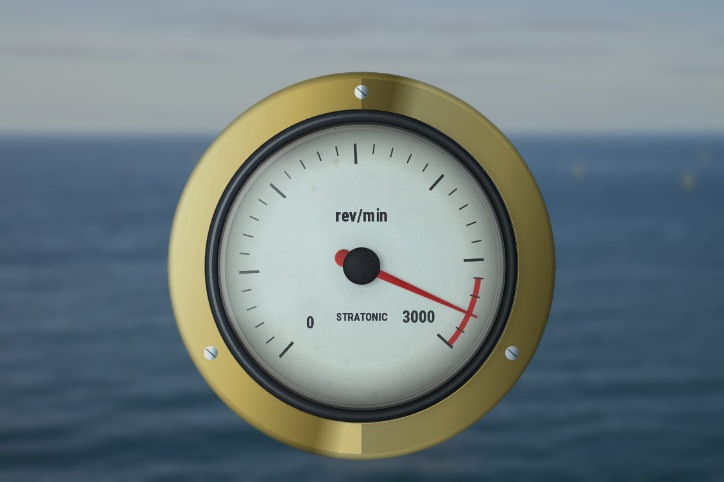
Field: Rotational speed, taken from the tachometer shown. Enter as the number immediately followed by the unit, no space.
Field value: 2800rpm
